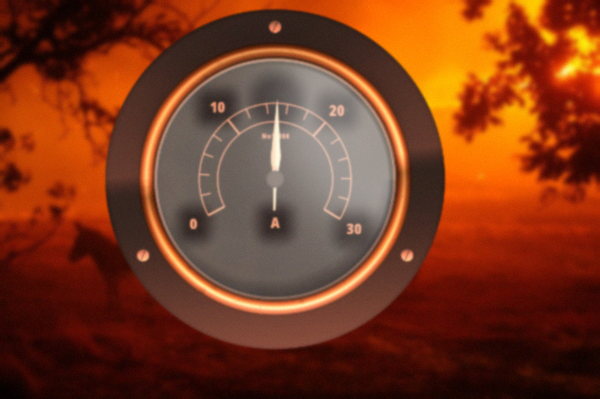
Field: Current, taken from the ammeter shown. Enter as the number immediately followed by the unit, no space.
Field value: 15A
